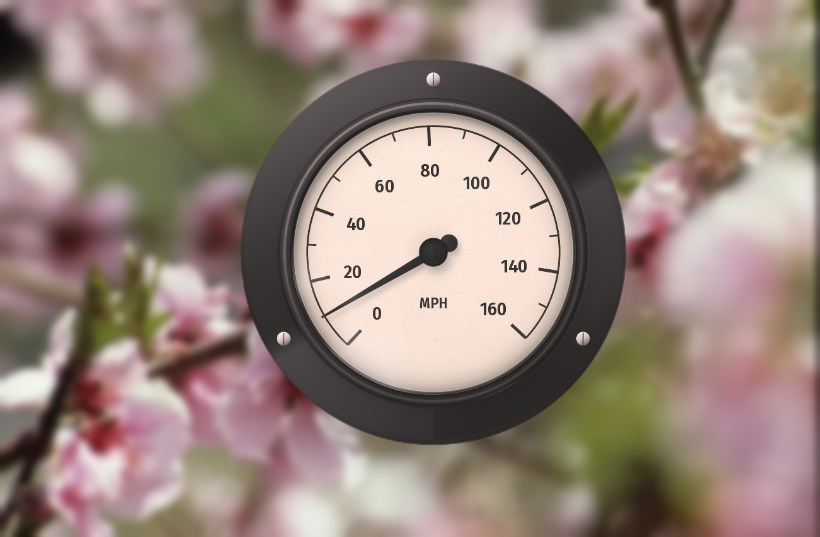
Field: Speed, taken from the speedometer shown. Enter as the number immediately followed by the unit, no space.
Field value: 10mph
